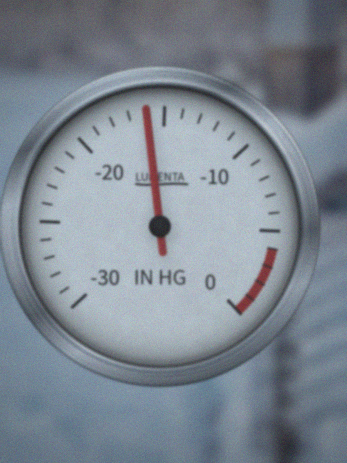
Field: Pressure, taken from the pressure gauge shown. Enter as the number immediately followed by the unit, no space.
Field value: -16inHg
